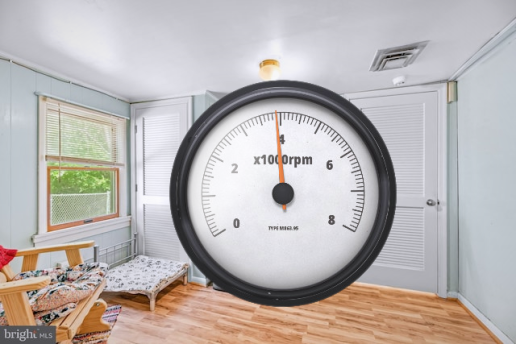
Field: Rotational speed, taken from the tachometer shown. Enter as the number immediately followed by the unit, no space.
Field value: 3900rpm
